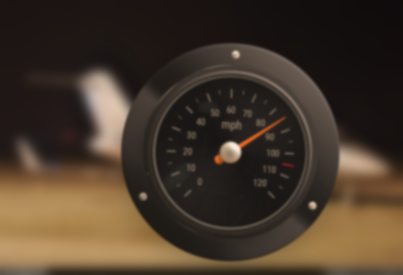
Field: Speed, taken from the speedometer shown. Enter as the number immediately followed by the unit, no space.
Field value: 85mph
